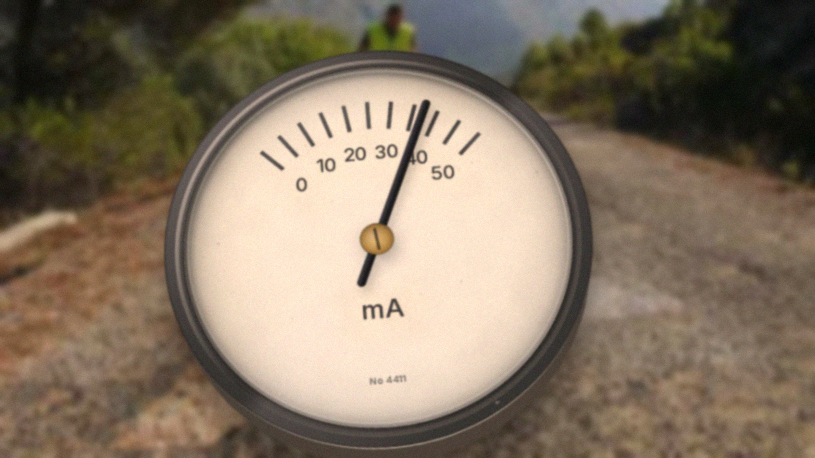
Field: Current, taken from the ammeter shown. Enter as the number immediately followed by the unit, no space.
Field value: 37.5mA
